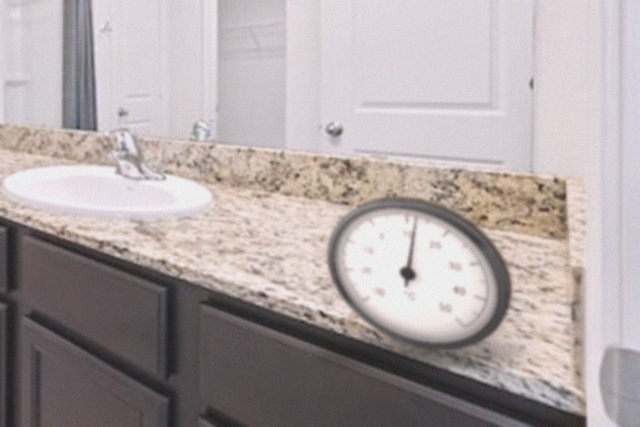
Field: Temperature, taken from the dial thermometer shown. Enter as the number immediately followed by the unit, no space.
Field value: 12.5°C
